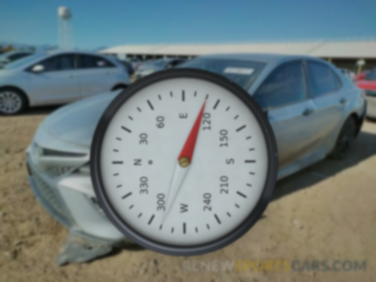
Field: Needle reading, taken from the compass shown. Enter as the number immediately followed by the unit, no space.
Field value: 110°
